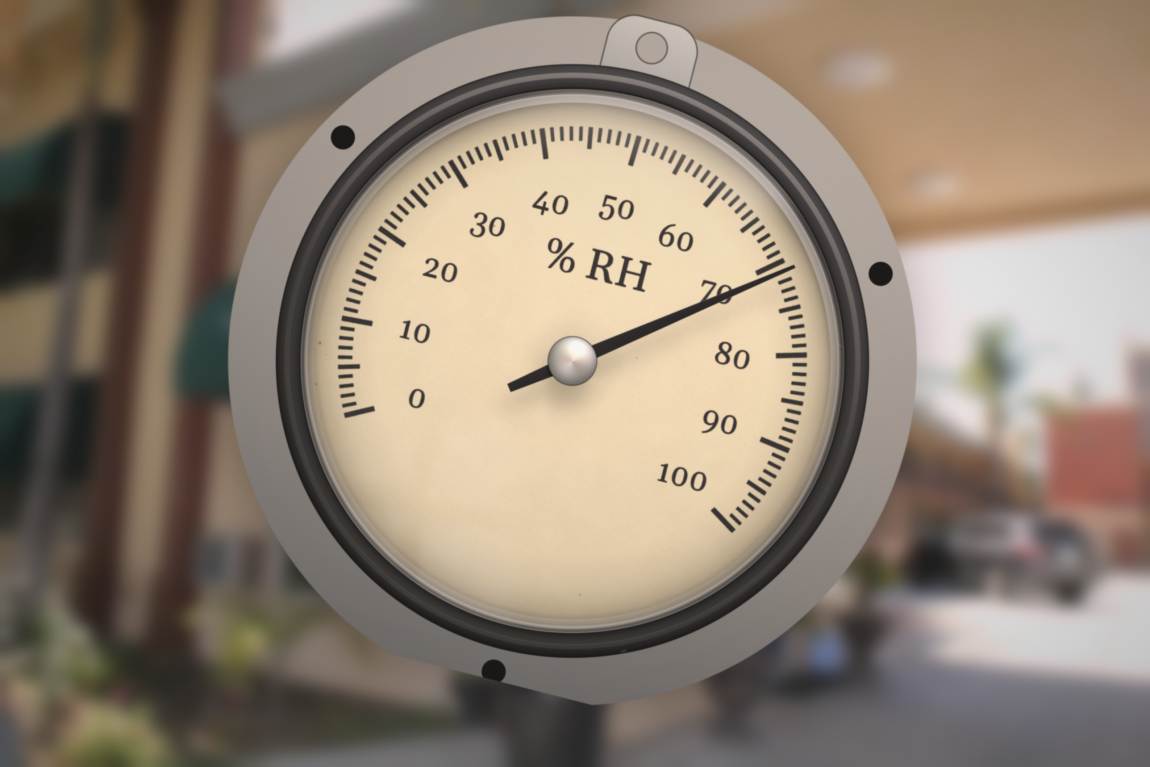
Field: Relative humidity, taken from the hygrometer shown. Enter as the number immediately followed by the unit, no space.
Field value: 71%
